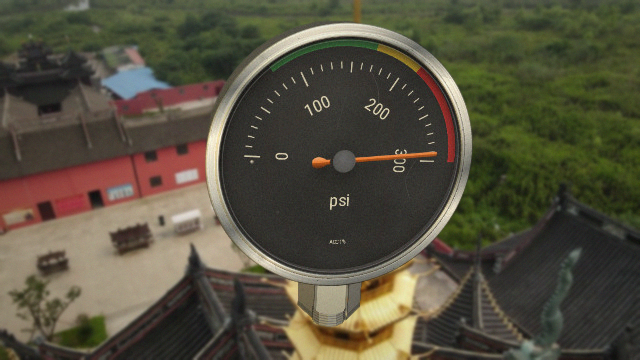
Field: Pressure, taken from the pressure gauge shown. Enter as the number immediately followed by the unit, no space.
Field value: 290psi
